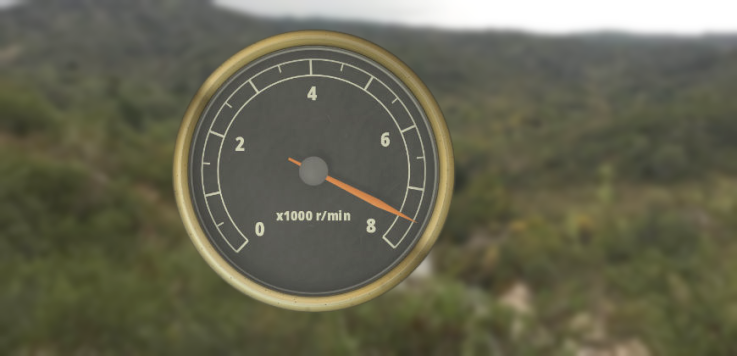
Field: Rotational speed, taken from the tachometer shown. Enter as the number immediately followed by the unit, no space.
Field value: 7500rpm
